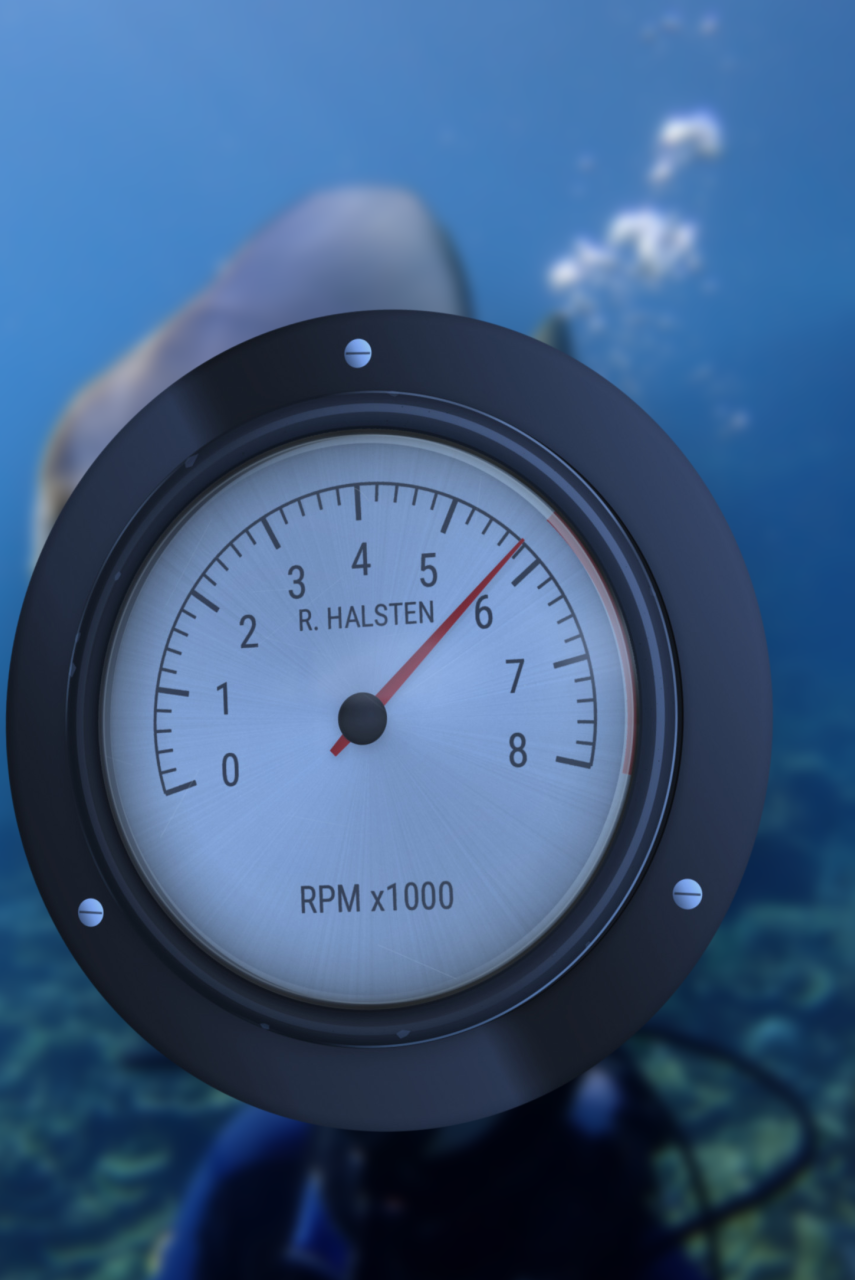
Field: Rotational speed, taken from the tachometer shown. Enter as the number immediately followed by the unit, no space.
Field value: 5800rpm
